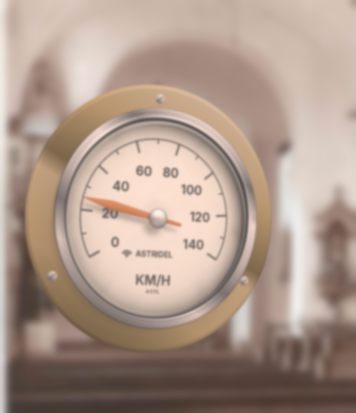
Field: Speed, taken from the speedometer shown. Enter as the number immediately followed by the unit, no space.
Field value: 25km/h
